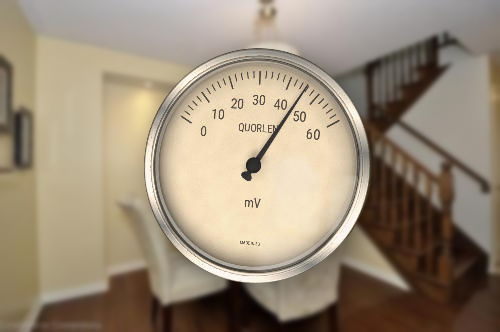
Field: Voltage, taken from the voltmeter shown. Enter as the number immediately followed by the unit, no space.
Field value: 46mV
